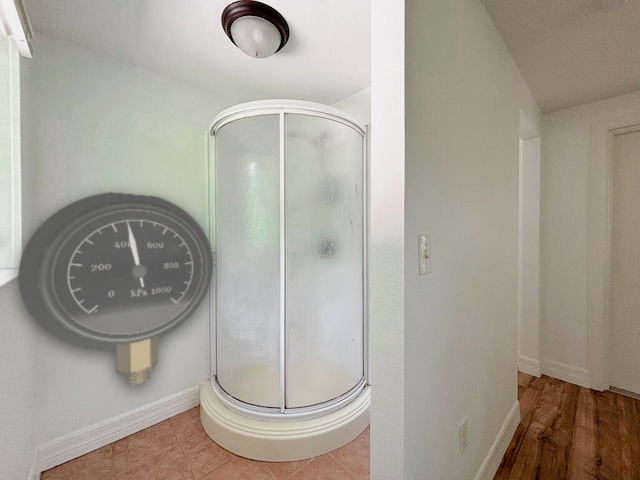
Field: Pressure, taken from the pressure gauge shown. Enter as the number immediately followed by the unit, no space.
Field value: 450kPa
